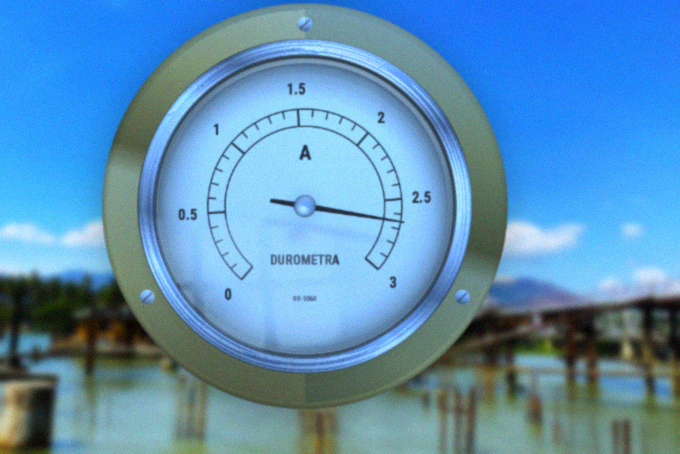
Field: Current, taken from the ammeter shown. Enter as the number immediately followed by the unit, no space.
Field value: 2.65A
